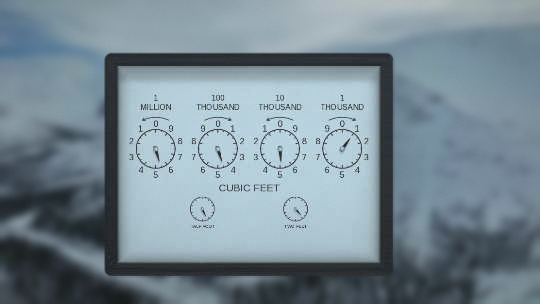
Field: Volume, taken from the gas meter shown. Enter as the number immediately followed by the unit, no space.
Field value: 545100ft³
